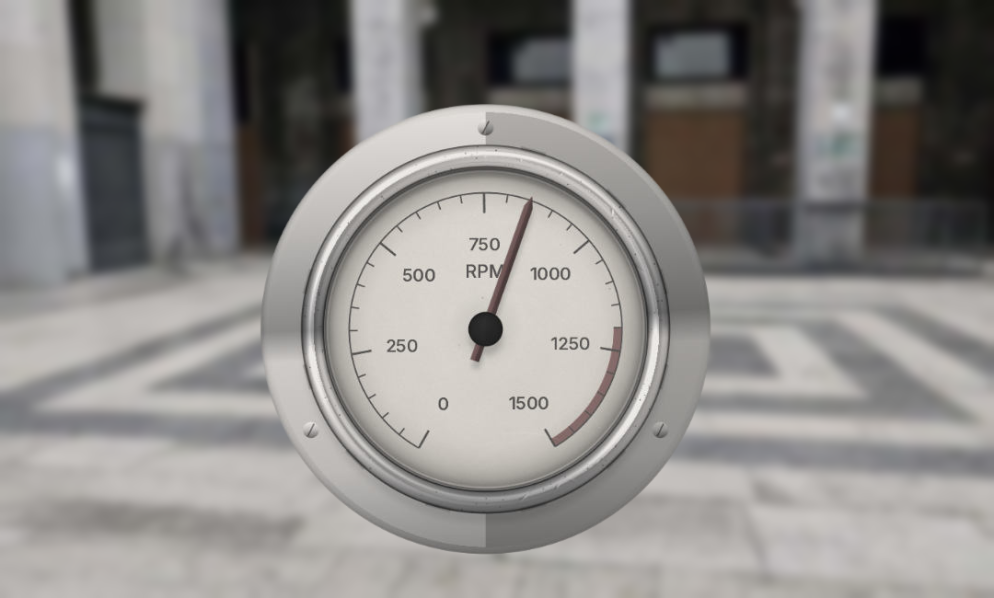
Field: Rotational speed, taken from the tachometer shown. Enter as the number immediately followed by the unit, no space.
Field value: 850rpm
